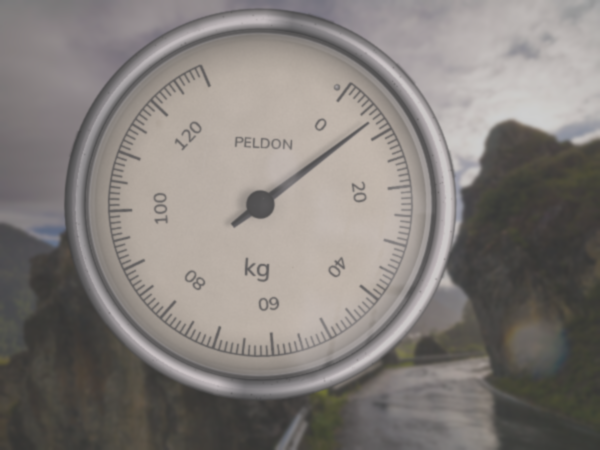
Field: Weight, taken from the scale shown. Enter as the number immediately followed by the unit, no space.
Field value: 7kg
